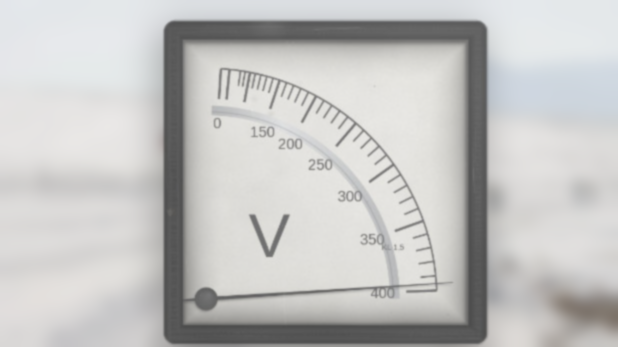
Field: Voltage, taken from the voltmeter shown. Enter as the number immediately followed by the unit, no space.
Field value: 395V
